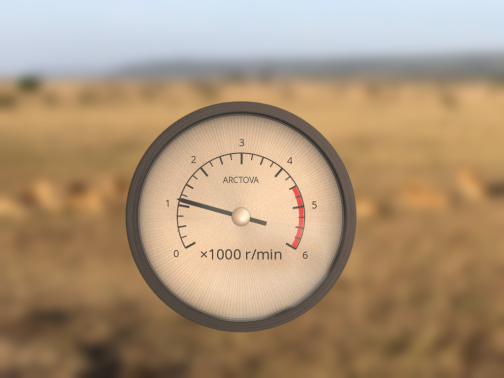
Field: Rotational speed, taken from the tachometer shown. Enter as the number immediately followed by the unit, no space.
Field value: 1125rpm
